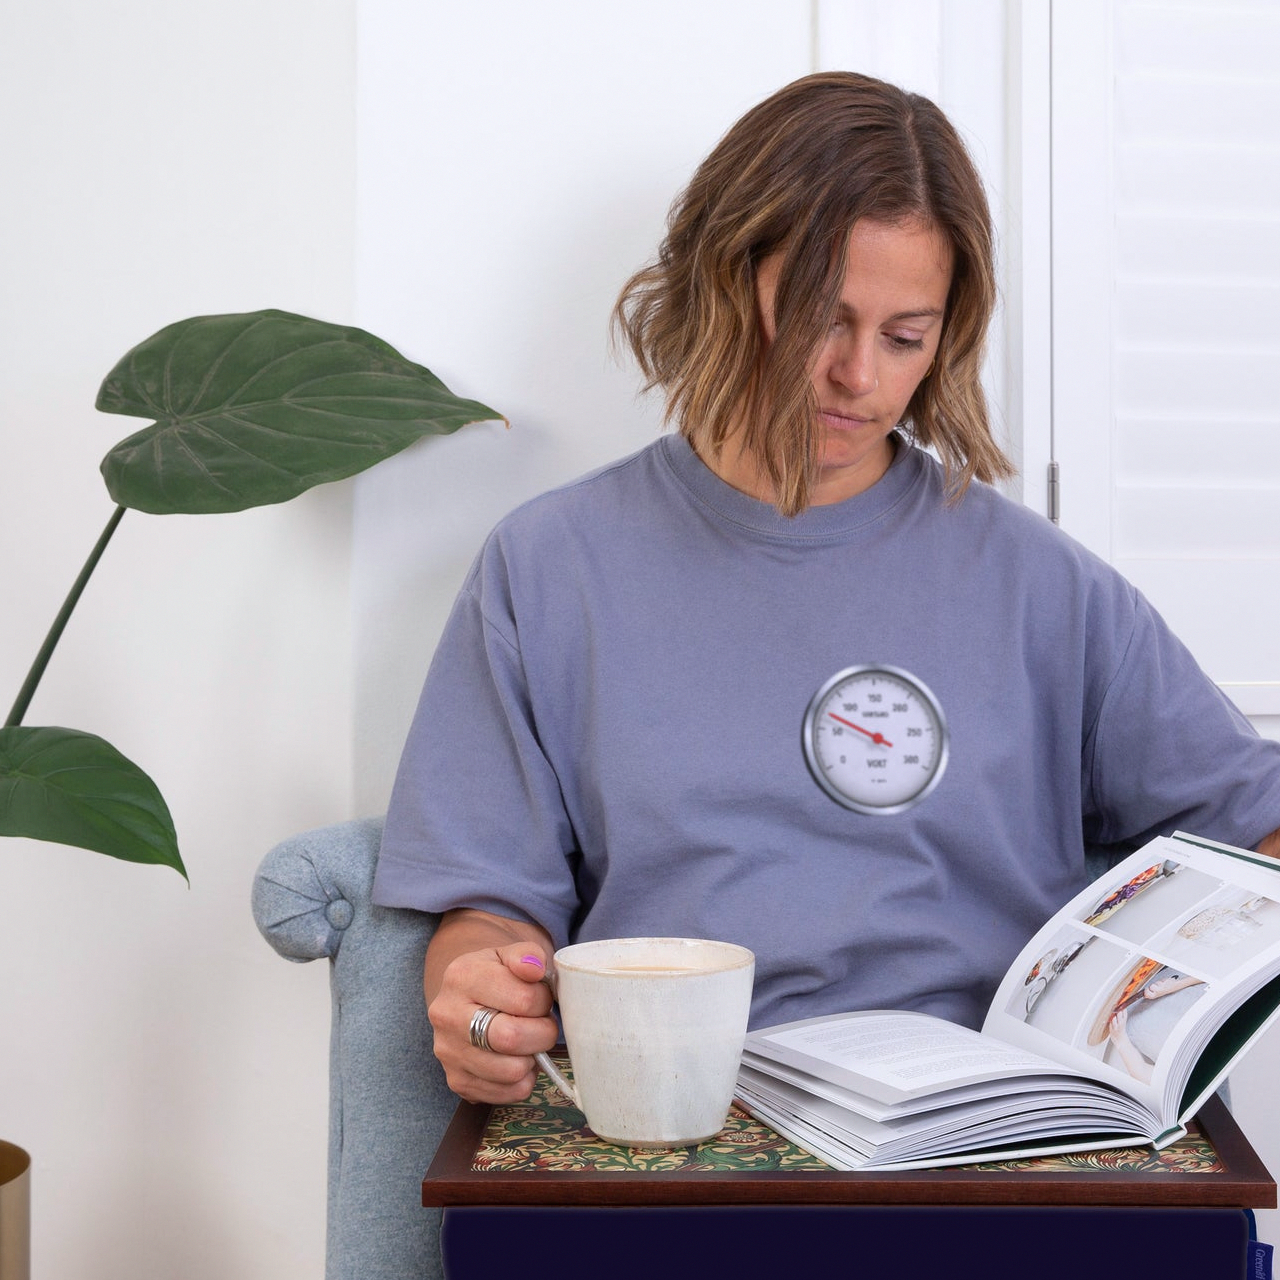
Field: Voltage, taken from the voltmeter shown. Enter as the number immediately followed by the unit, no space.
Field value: 70V
